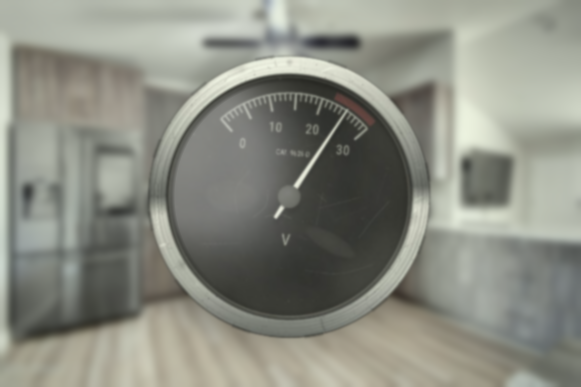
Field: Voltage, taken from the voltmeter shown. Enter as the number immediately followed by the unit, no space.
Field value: 25V
